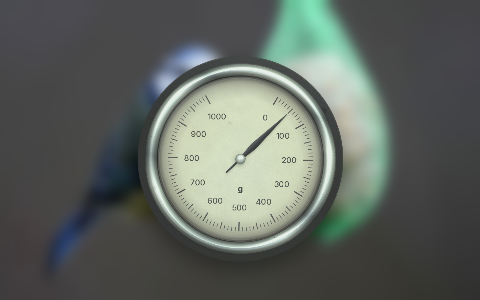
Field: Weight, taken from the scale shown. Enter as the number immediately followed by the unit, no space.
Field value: 50g
